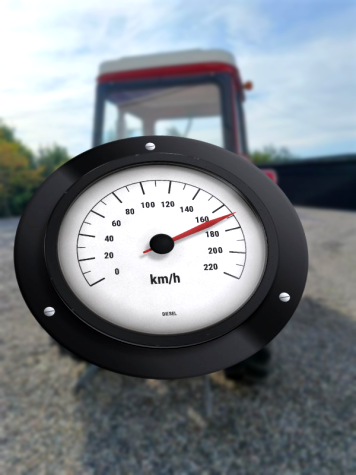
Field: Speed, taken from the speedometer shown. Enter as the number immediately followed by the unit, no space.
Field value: 170km/h
